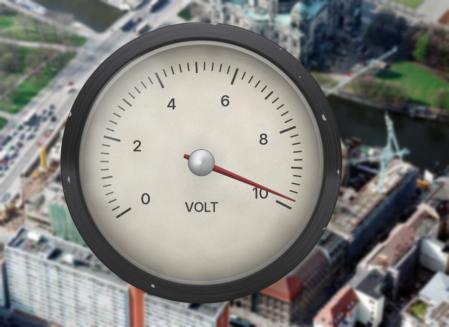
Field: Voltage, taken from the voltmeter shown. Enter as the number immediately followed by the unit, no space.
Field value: 9.8V
